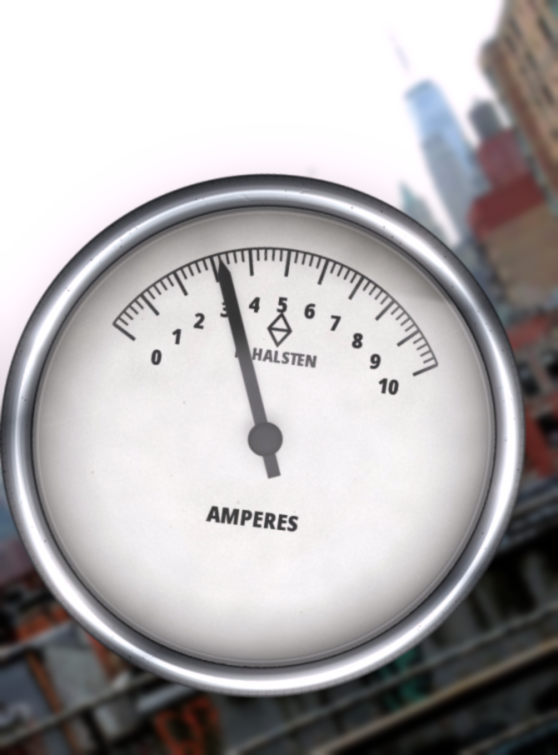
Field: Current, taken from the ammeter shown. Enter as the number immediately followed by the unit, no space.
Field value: 3.2A
